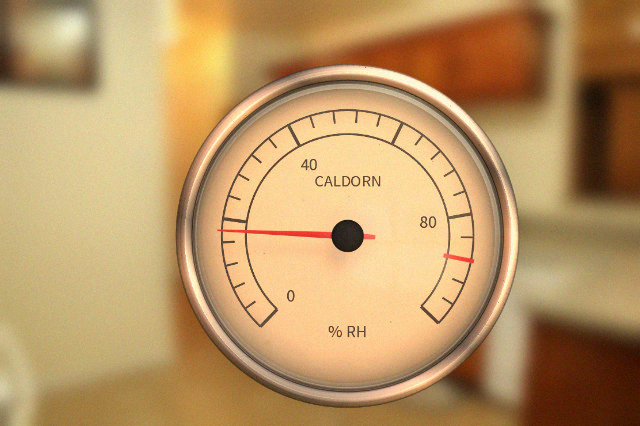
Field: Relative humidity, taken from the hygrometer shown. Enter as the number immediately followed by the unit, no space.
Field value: 18%
